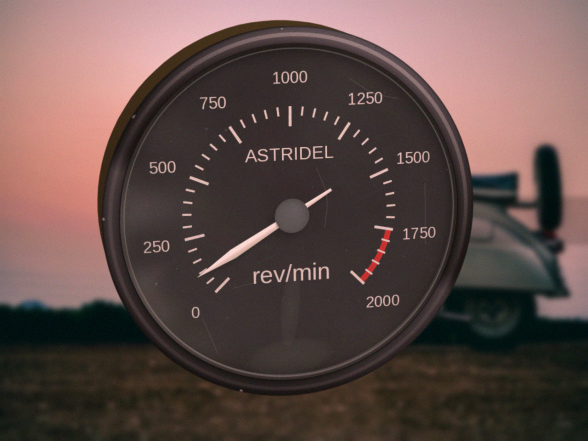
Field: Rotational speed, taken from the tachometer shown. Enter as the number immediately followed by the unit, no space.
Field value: 100rpm
